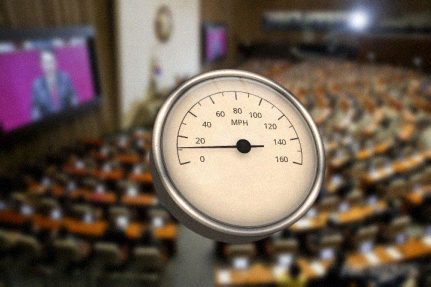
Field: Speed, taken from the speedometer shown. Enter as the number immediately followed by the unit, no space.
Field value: 10mph
